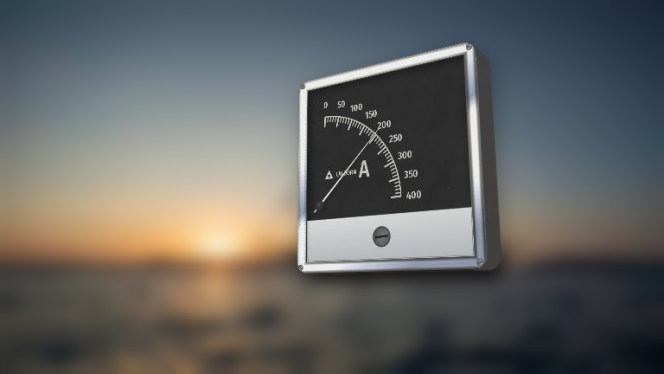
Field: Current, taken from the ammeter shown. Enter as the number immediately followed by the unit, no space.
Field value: 200A
